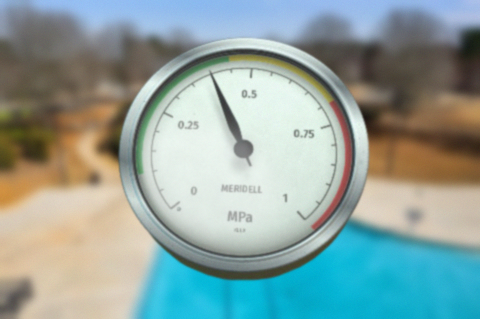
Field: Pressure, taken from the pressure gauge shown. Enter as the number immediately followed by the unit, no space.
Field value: 0.4MPa
